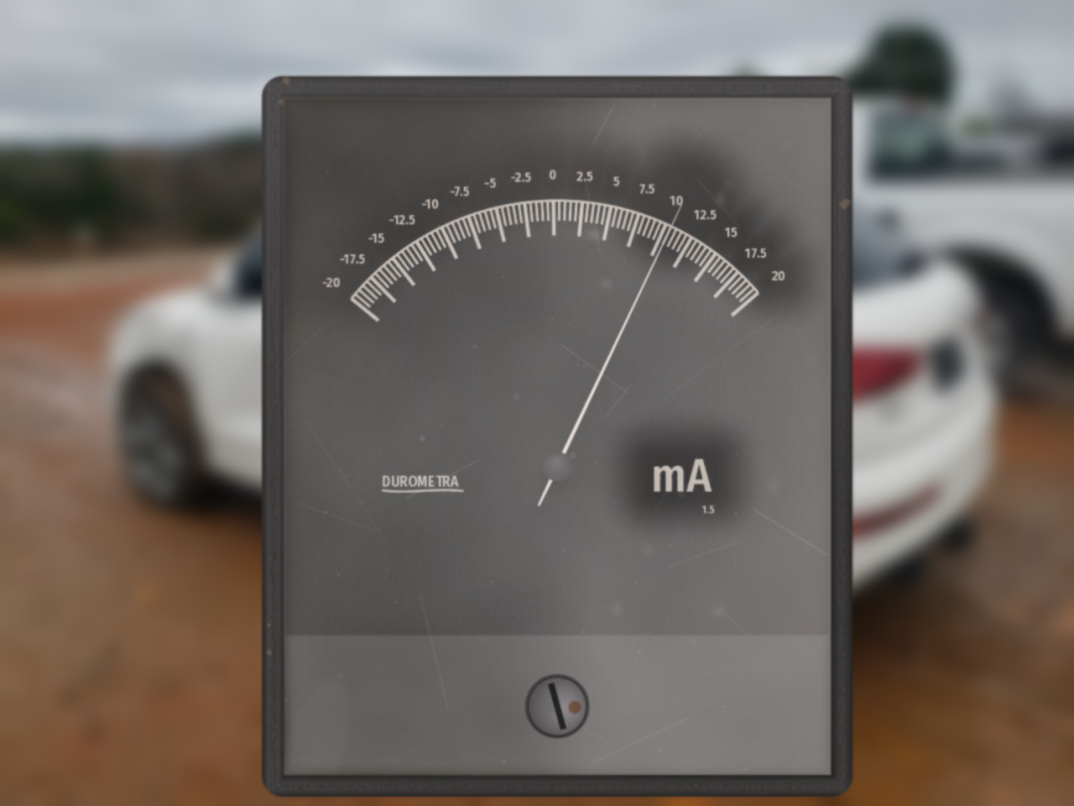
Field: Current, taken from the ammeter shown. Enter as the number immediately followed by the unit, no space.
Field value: 10.5mA
